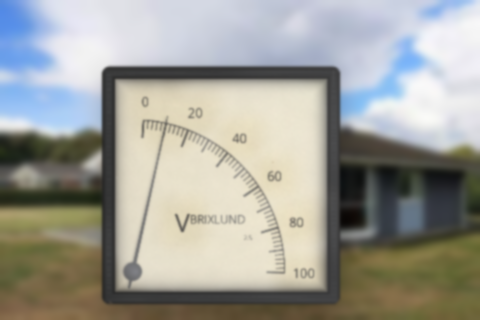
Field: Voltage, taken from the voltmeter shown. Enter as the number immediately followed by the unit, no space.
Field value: 10V
